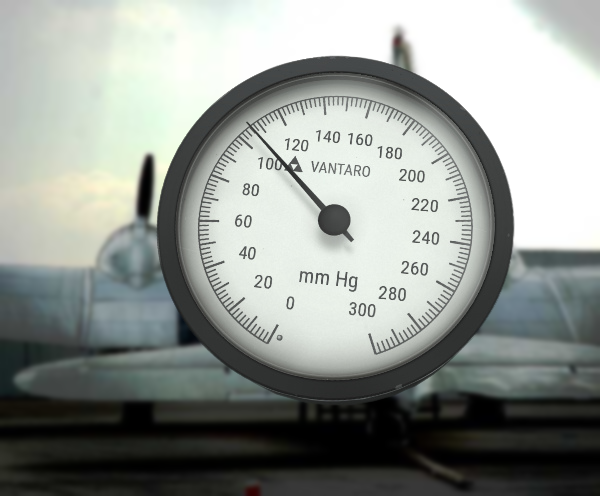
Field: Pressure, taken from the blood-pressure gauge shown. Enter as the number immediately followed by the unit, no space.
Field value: 106mmHg
